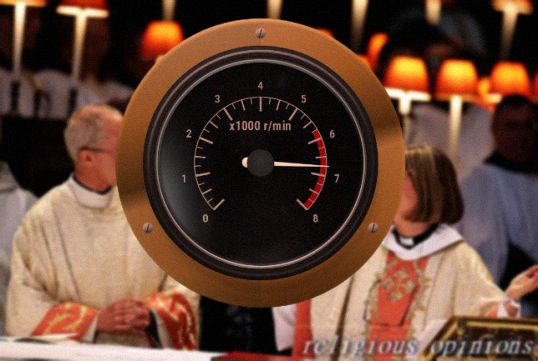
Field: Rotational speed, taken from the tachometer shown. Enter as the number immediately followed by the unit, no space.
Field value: 6750rpm
